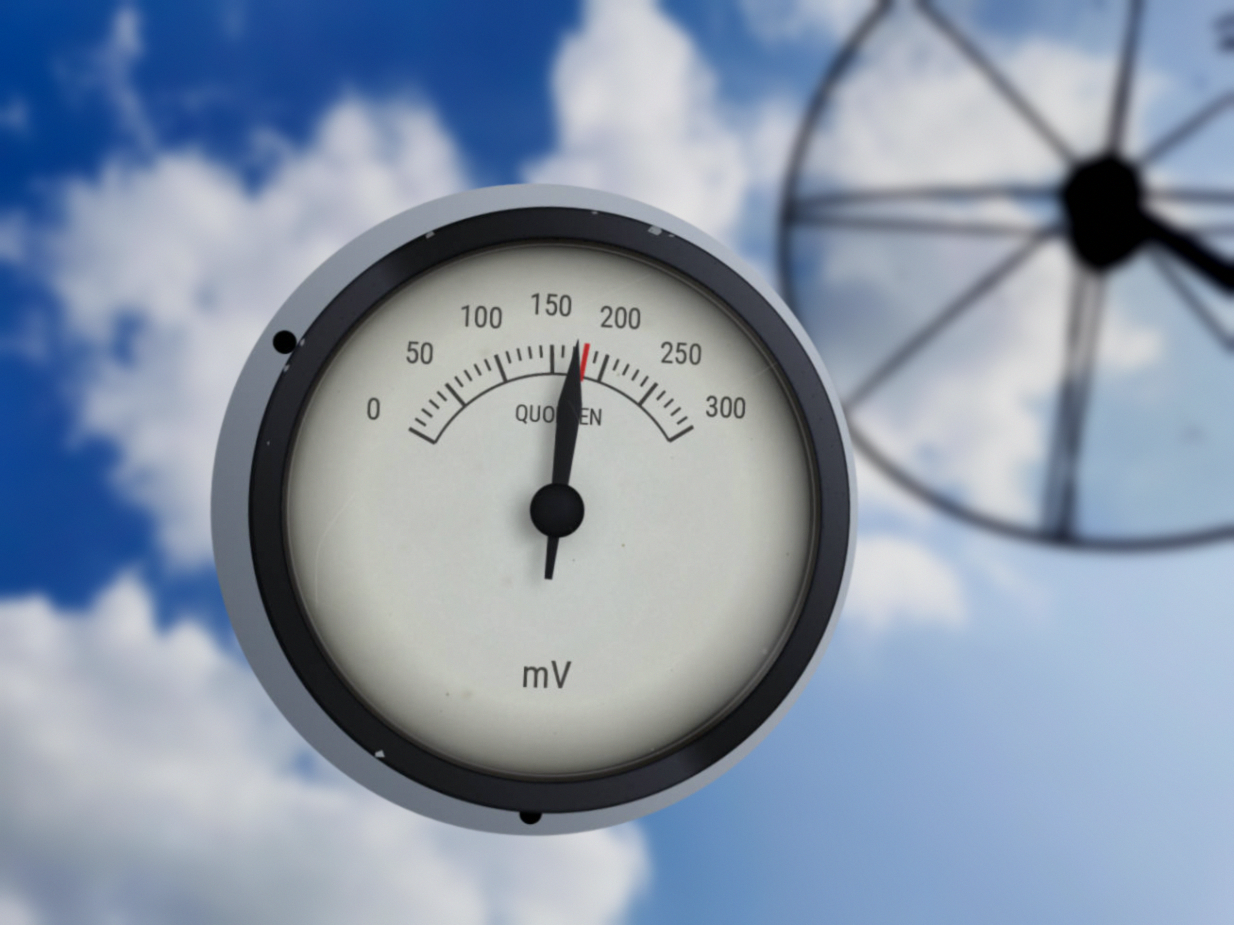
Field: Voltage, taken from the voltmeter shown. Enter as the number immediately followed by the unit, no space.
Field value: 170mV
